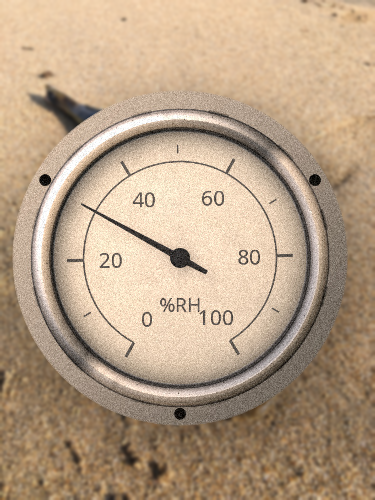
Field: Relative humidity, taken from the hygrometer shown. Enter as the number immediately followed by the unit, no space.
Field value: 30%
